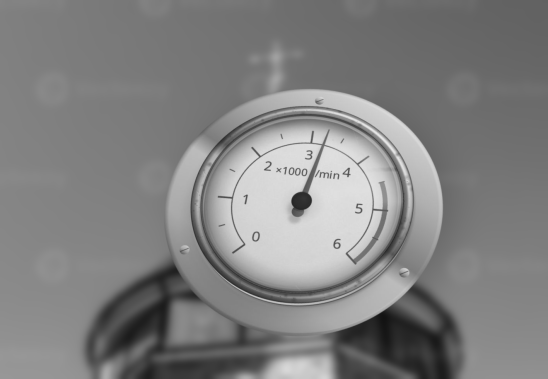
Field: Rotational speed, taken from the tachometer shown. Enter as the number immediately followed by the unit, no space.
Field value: 3250rpm
